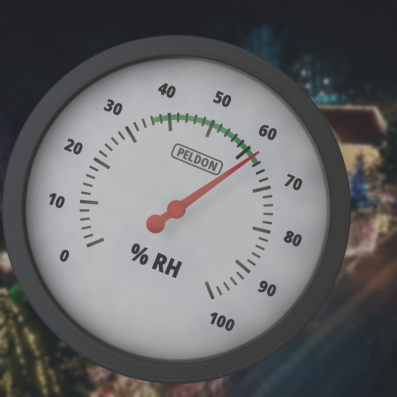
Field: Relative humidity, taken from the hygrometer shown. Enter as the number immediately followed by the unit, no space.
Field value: 62%
